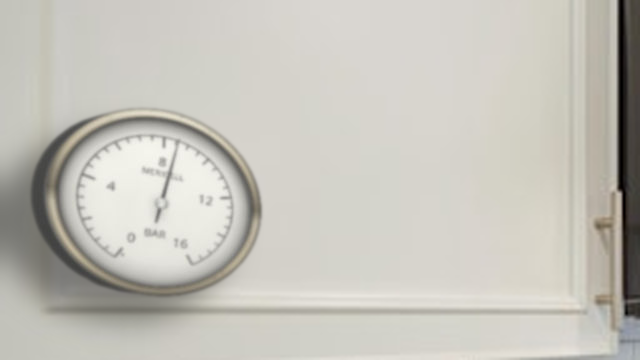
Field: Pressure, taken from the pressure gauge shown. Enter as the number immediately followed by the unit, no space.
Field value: 8.5bar
